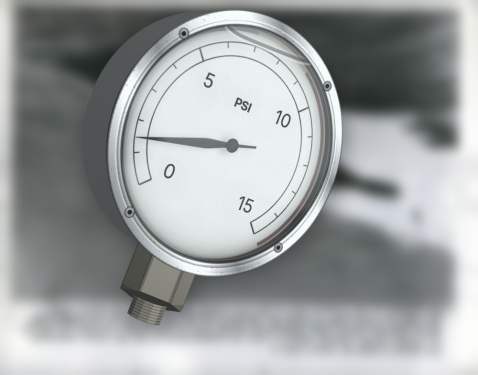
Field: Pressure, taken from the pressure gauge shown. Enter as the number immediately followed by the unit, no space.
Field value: 1.5psi
